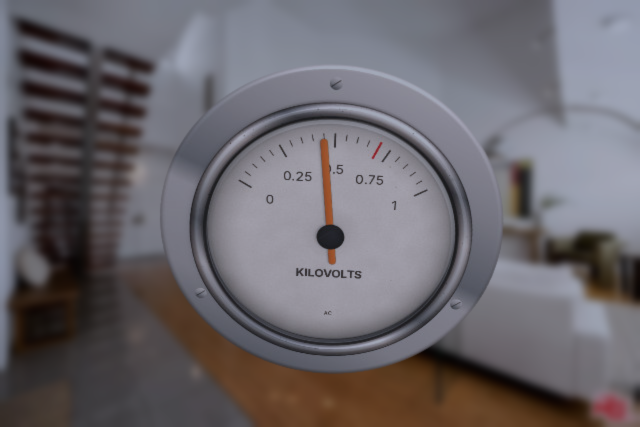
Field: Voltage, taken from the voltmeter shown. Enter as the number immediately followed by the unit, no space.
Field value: 0.45kV
